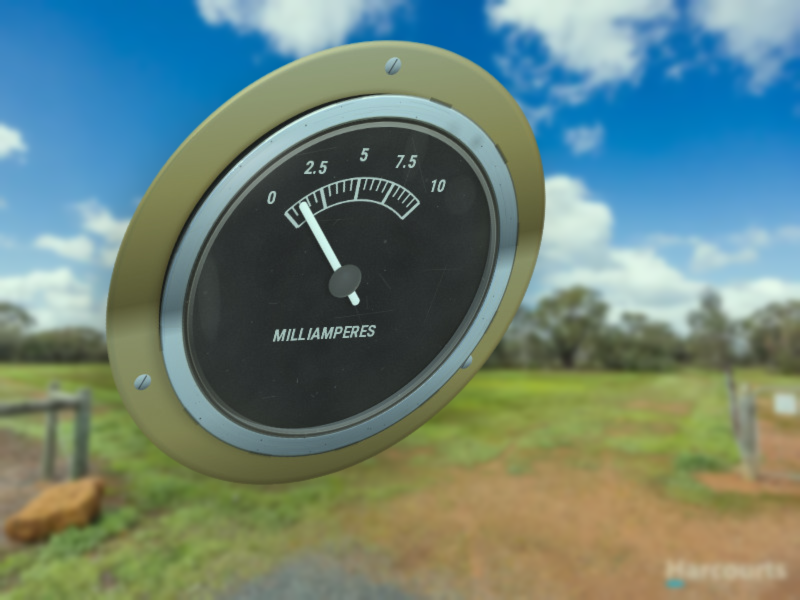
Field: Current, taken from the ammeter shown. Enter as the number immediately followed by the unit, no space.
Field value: 1mA
